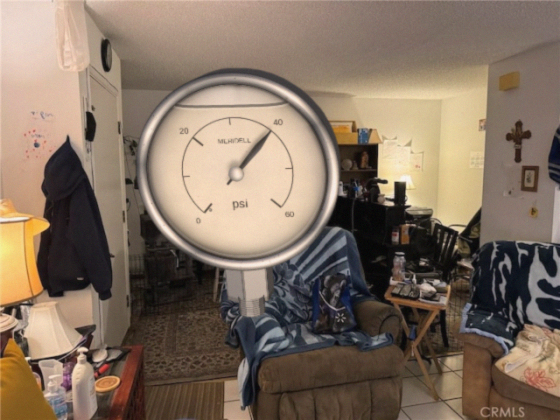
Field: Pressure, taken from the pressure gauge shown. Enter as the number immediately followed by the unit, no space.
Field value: 40psi
